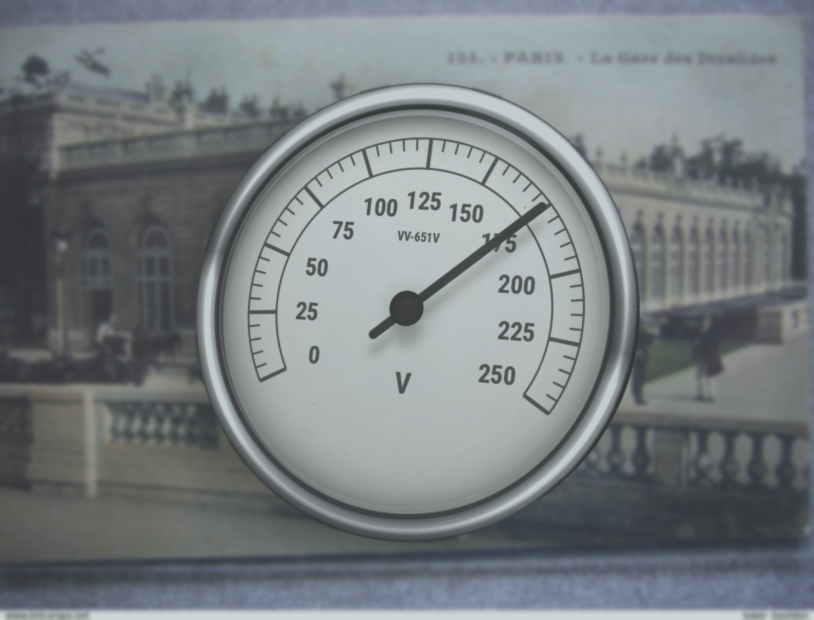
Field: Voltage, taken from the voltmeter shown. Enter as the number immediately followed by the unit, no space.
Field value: 175V
